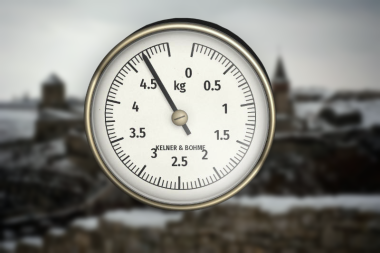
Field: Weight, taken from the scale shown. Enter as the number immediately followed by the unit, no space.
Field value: 4.7kg
